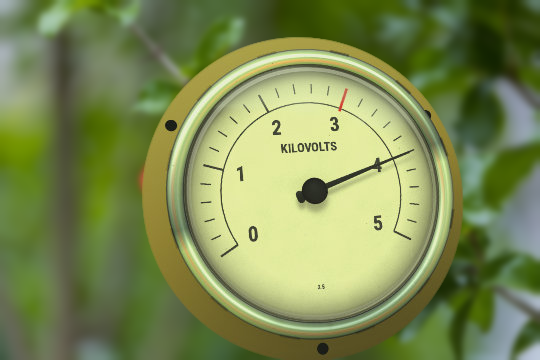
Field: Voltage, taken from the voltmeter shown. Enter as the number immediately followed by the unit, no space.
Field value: 4kV
